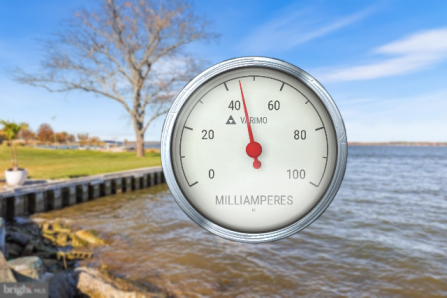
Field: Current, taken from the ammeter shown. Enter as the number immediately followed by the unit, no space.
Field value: 45mA
